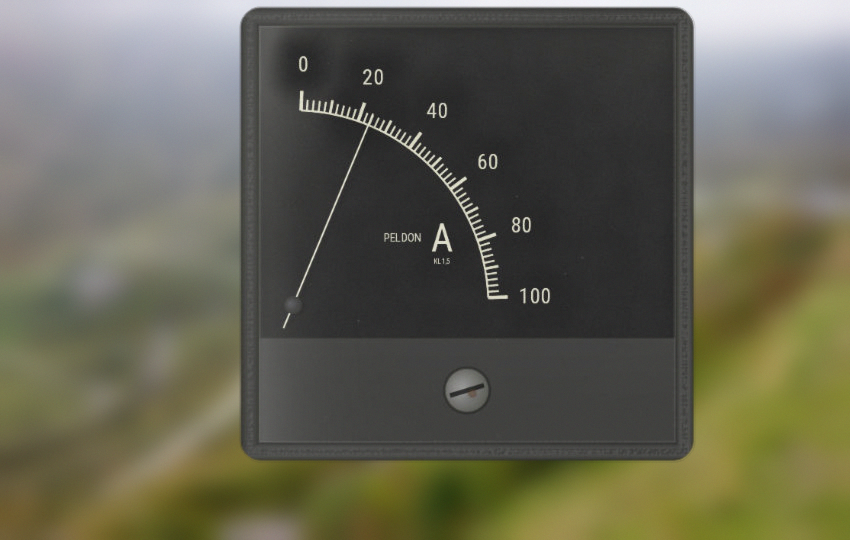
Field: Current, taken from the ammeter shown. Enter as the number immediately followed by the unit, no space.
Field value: 24A
